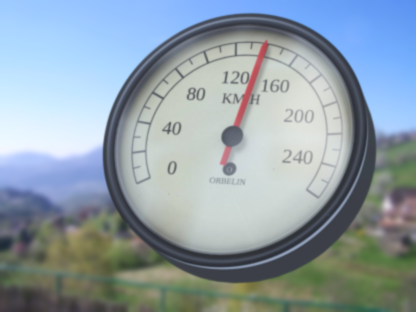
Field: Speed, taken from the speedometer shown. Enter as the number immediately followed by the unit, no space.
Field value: 140km/h
